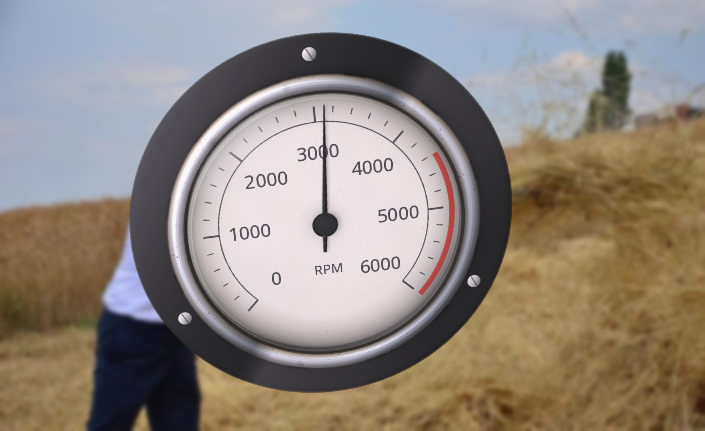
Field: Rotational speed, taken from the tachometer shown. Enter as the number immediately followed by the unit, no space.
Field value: 3100rpm
